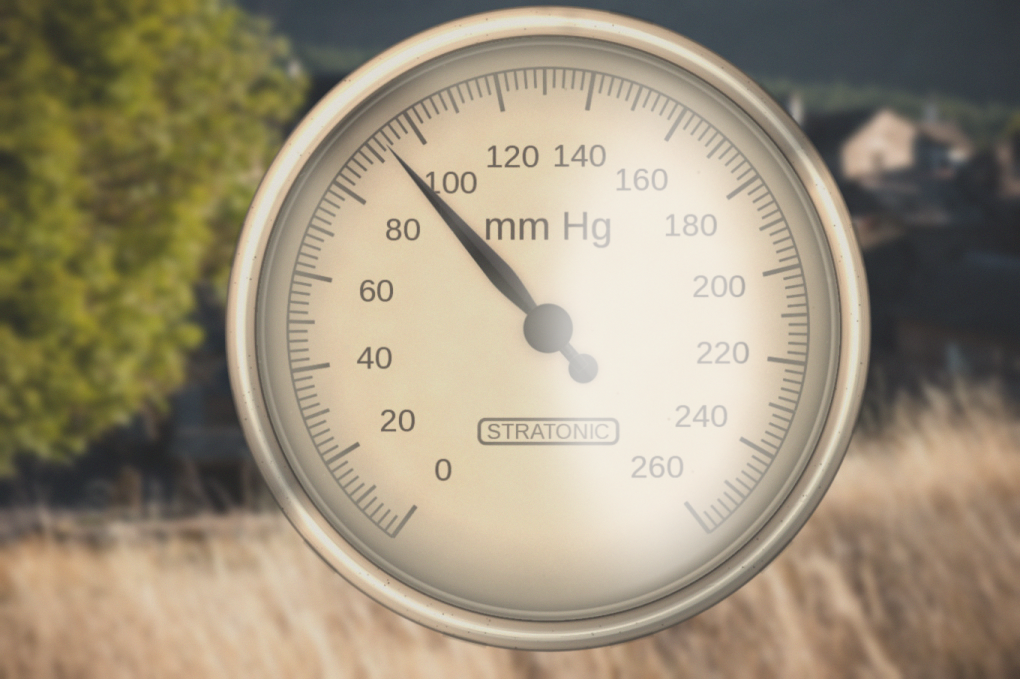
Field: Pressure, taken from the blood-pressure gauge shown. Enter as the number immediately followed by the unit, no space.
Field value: 93mmHg
